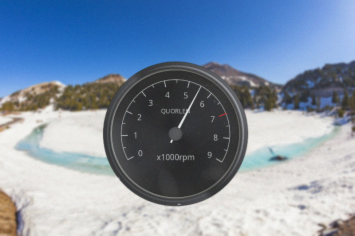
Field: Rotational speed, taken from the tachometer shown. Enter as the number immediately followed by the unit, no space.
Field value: 5500rpm
